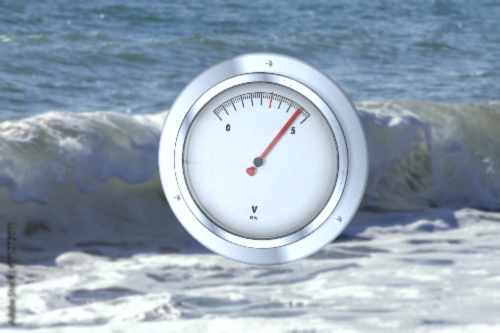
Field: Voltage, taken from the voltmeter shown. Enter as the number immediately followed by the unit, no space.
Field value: 4.5V
